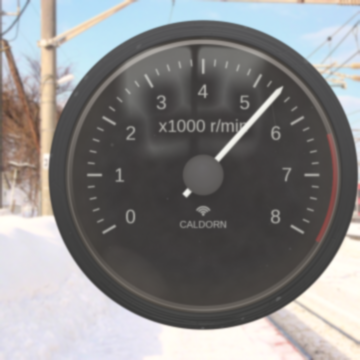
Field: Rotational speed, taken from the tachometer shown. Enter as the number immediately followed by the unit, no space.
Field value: 5400rpm
